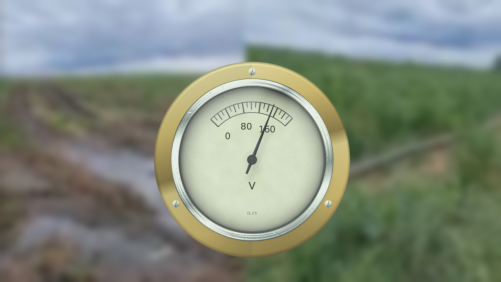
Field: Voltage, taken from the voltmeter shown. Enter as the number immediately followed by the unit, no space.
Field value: 150V
